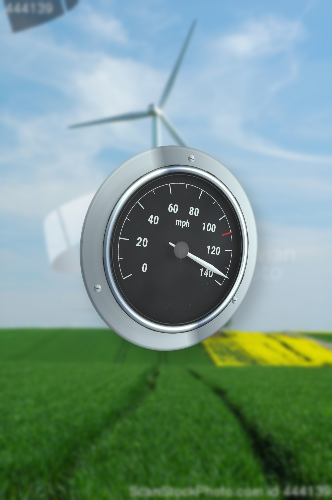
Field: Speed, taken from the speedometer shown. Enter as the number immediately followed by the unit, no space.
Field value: 135mph
